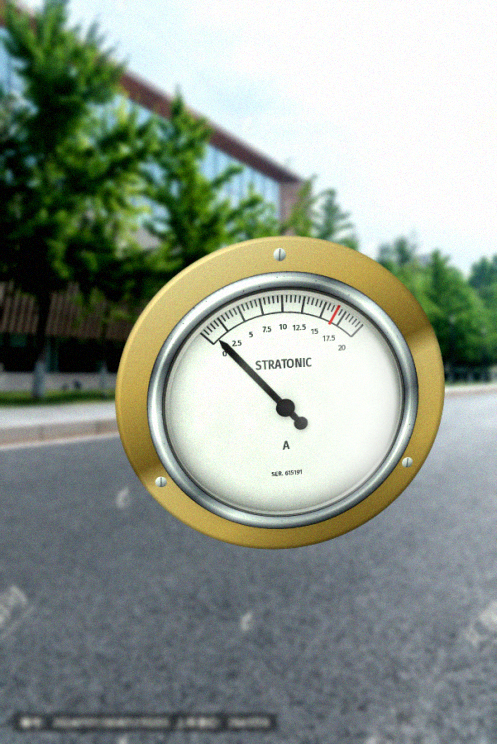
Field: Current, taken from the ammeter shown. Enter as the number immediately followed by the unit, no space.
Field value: 1A
